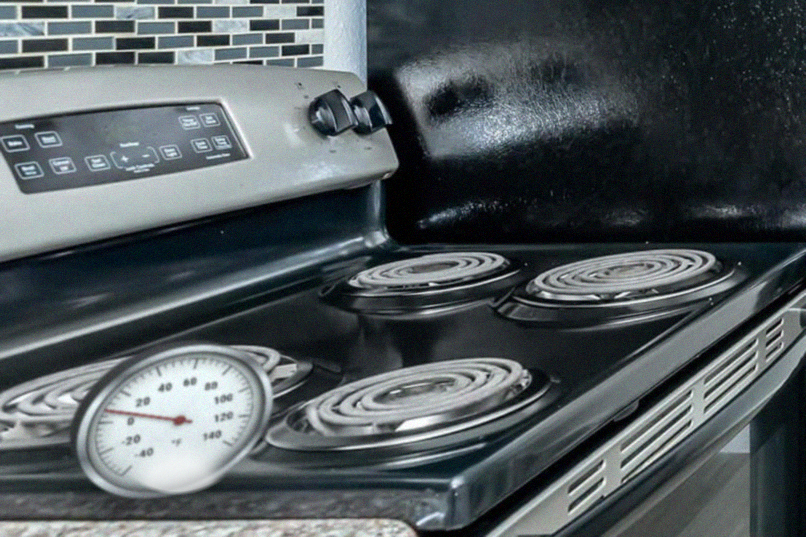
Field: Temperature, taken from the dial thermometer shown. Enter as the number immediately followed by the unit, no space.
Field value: 8°F
